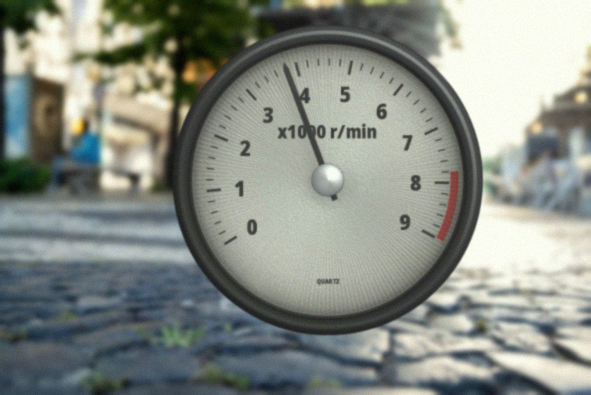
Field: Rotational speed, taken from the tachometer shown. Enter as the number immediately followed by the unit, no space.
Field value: 3800rpm
